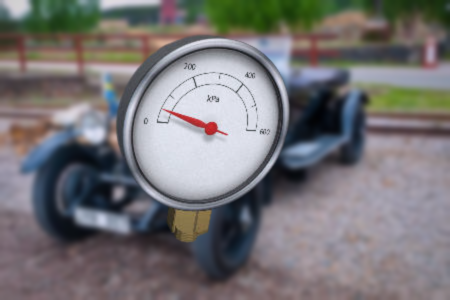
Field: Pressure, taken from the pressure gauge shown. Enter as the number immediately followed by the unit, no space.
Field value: 50kPa
